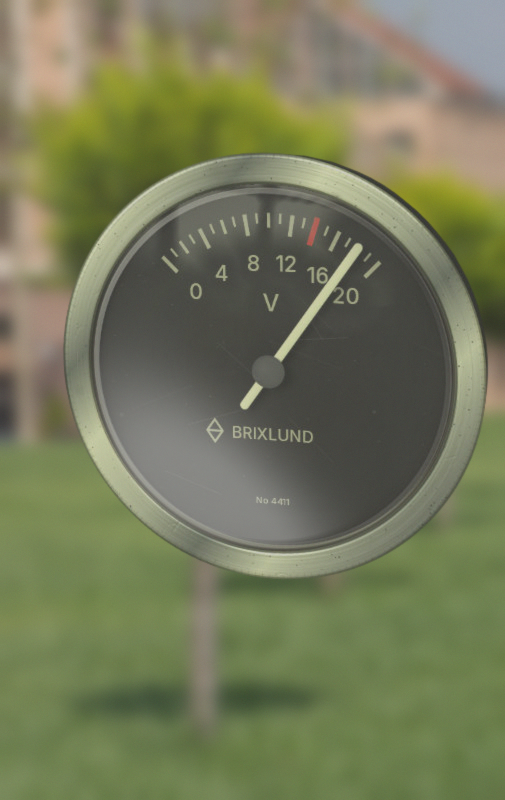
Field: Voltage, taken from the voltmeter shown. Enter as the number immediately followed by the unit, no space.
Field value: 18V
